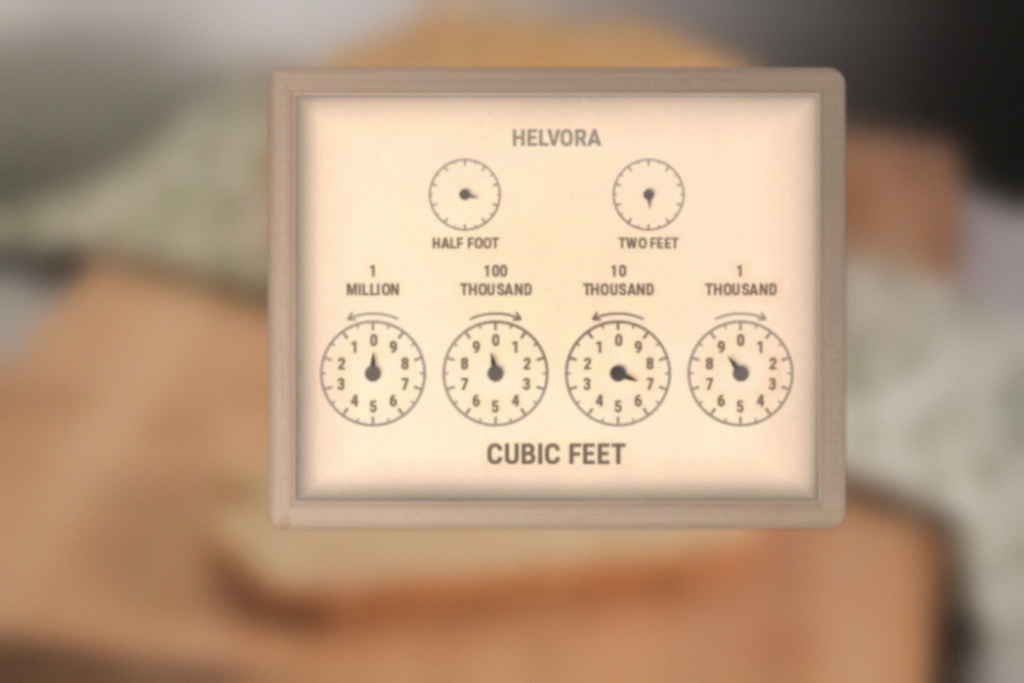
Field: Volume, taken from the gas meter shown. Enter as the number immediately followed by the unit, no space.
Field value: 996900ft³
